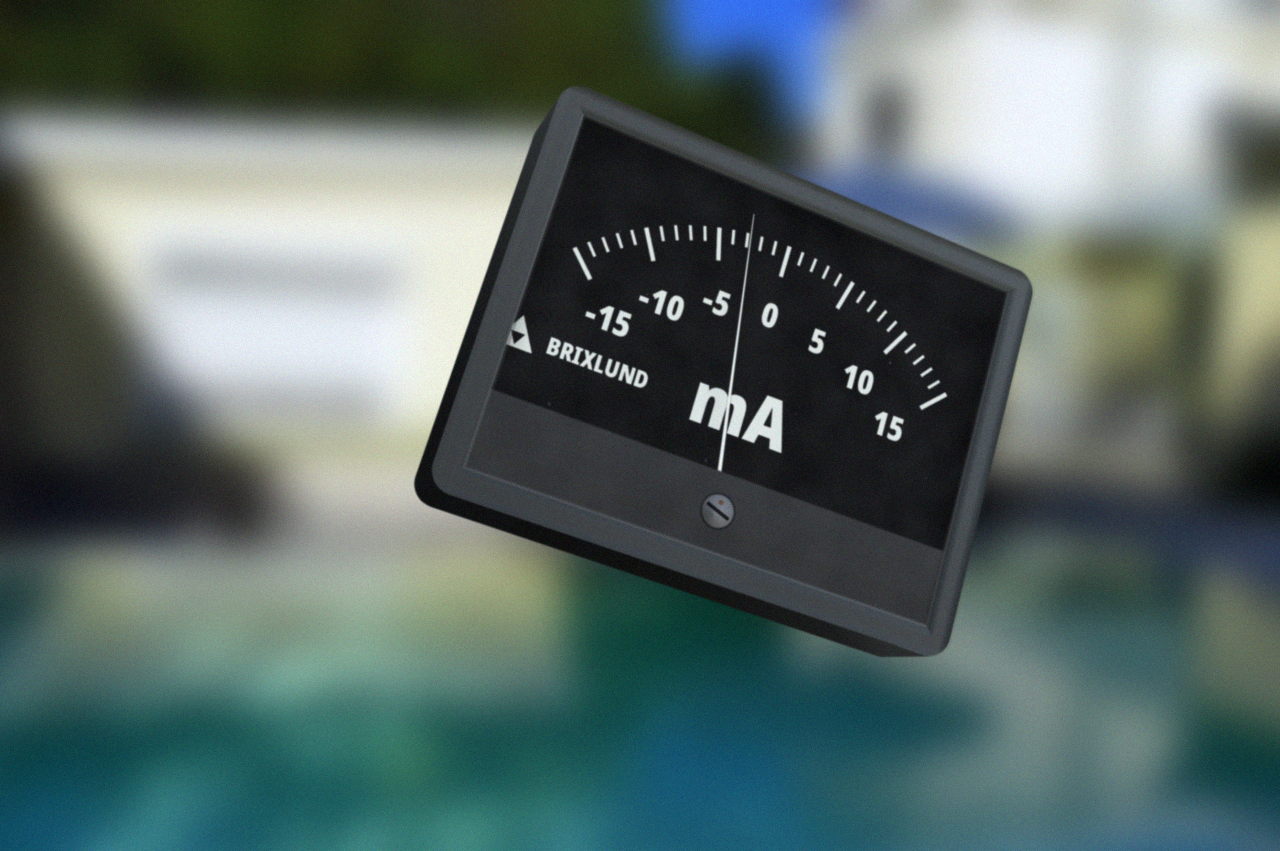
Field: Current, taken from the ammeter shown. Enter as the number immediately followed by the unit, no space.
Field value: -3mA
